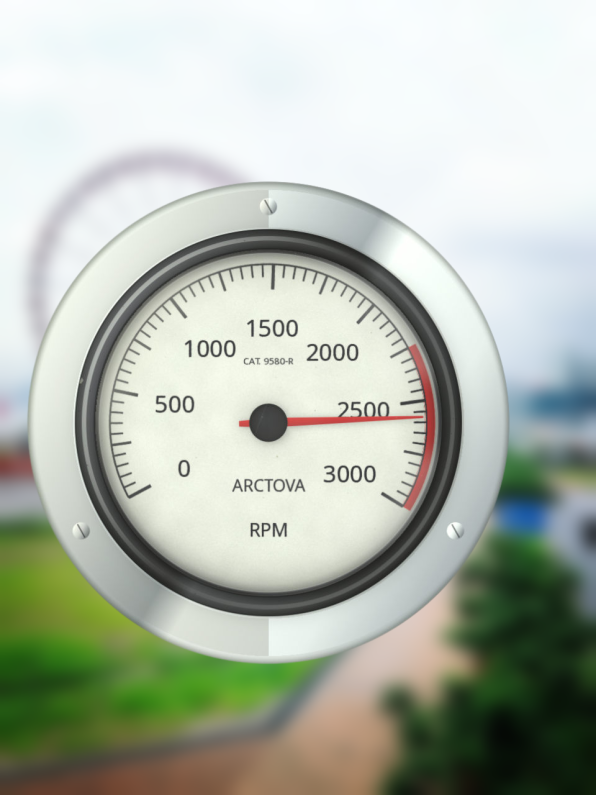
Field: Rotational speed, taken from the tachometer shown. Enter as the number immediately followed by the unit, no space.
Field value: 2575rpm
